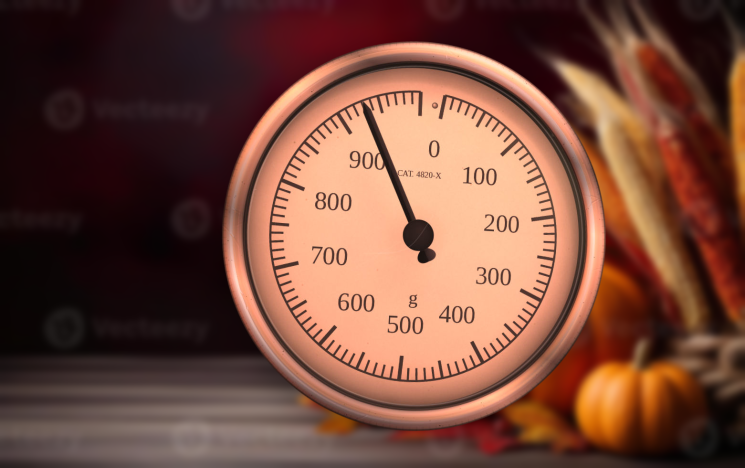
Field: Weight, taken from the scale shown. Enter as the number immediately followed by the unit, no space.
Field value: 930g
